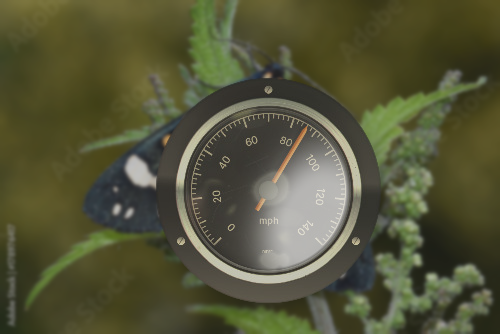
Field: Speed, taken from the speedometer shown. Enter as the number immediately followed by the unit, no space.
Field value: 86mph
